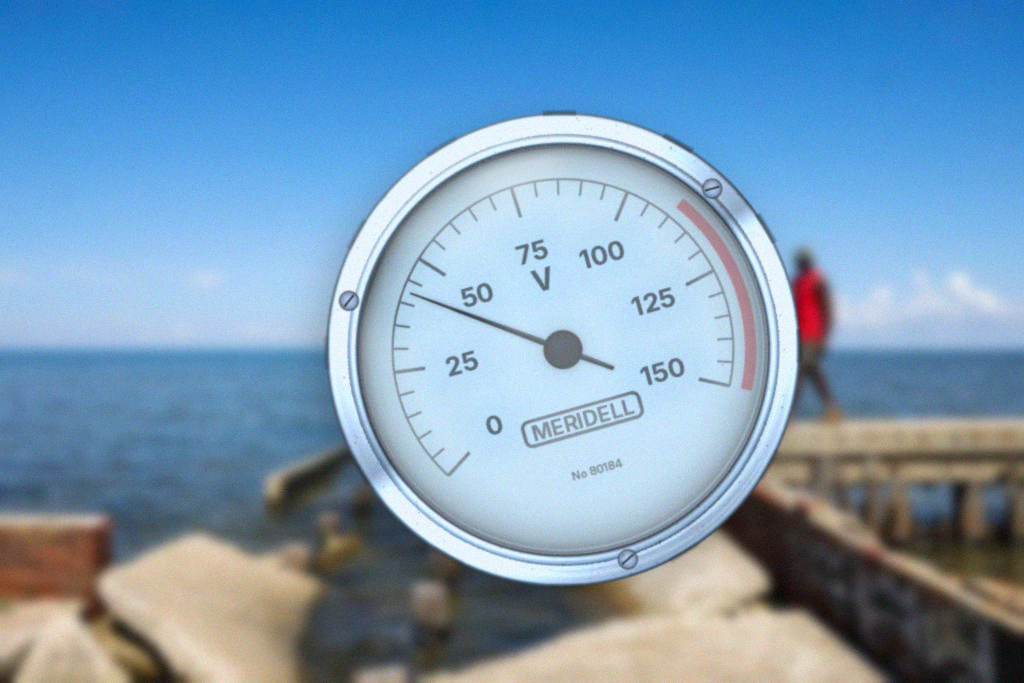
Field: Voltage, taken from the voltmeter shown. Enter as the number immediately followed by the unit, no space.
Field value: 42.5V
